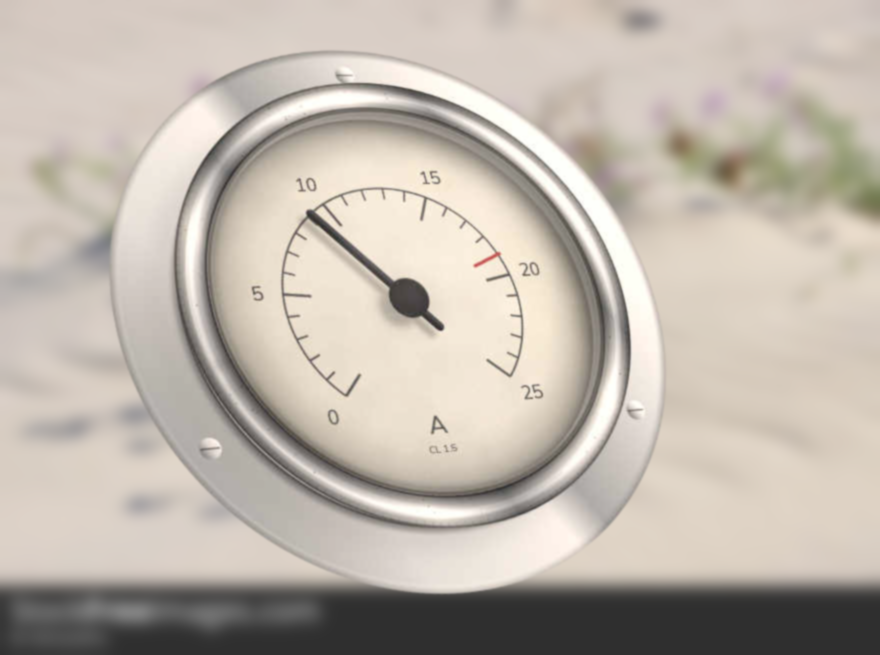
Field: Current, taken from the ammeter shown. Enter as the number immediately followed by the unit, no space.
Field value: 9A
